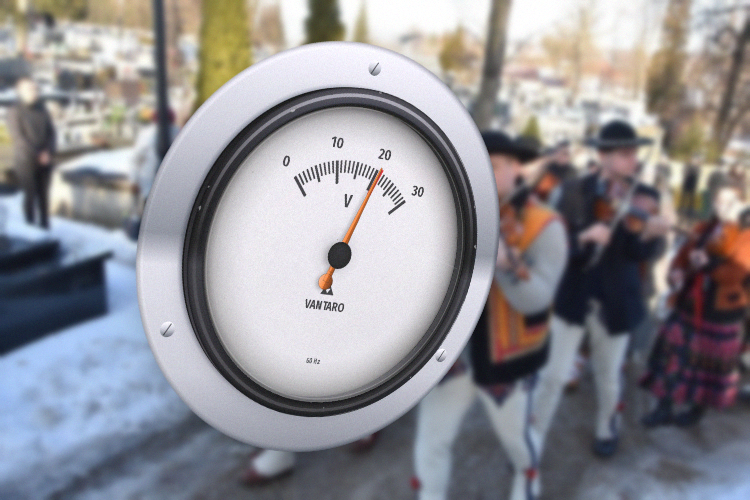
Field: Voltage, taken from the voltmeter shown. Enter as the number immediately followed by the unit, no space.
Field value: 20V
